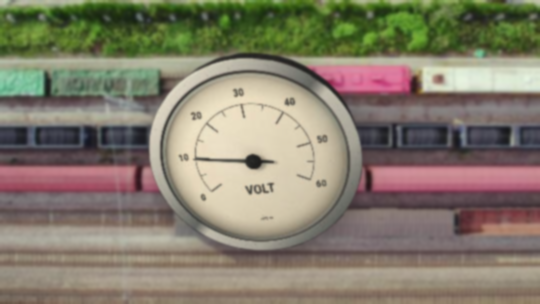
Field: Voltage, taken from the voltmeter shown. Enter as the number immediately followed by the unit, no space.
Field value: 10V
